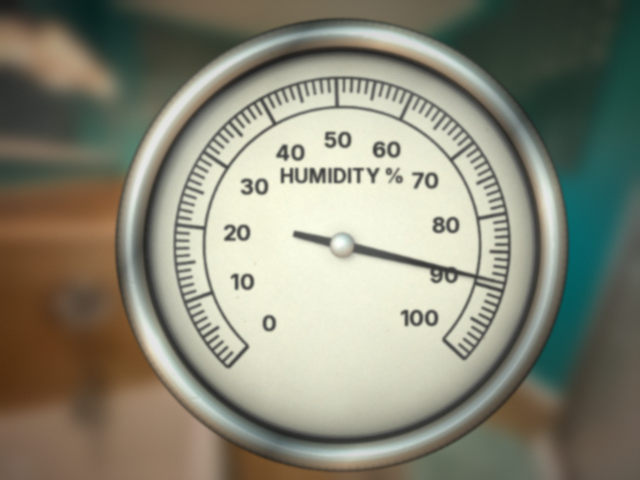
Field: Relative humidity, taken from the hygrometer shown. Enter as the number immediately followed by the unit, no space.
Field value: 89%
